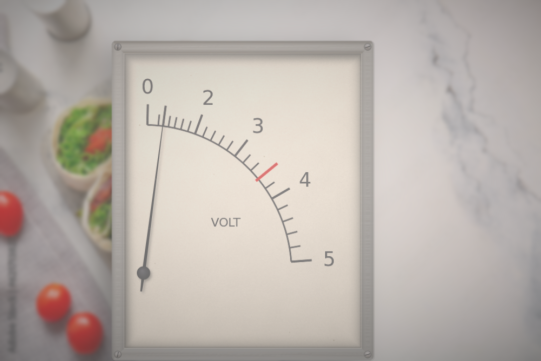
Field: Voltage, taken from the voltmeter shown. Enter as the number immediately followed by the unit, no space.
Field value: 1V
